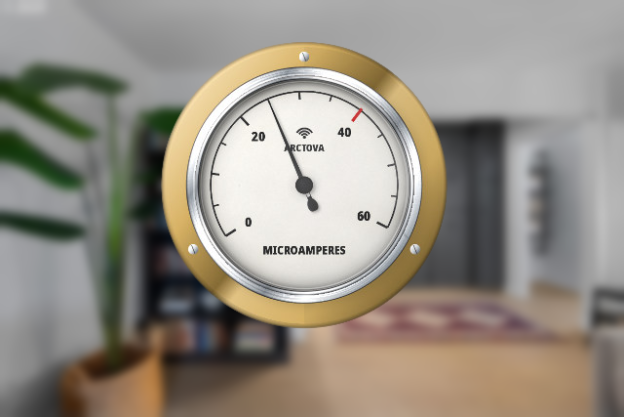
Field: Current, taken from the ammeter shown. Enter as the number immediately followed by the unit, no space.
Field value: 25µA
